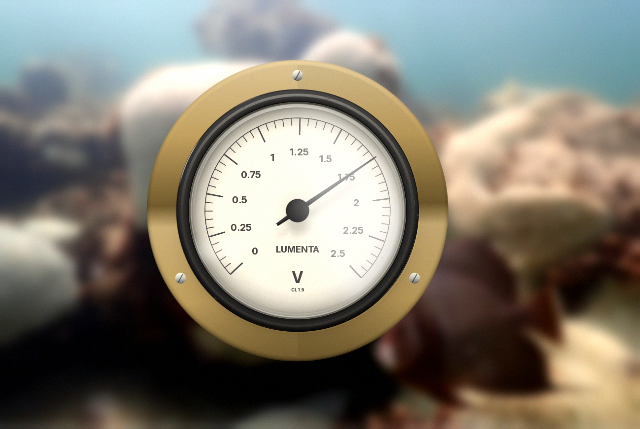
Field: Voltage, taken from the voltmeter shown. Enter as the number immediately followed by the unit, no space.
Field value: 1.75V
